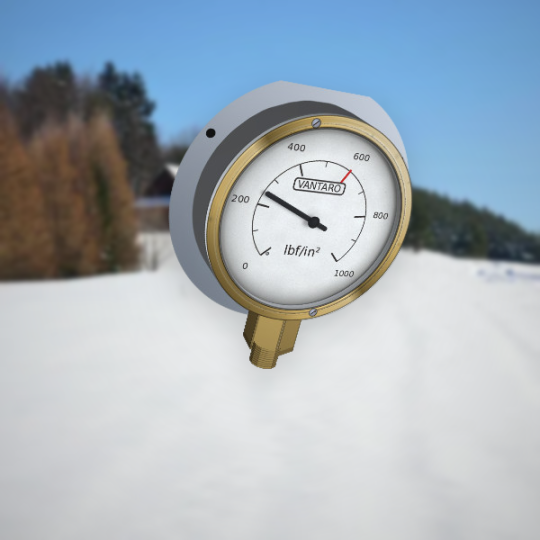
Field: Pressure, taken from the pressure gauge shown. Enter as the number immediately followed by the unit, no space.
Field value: 250psi
